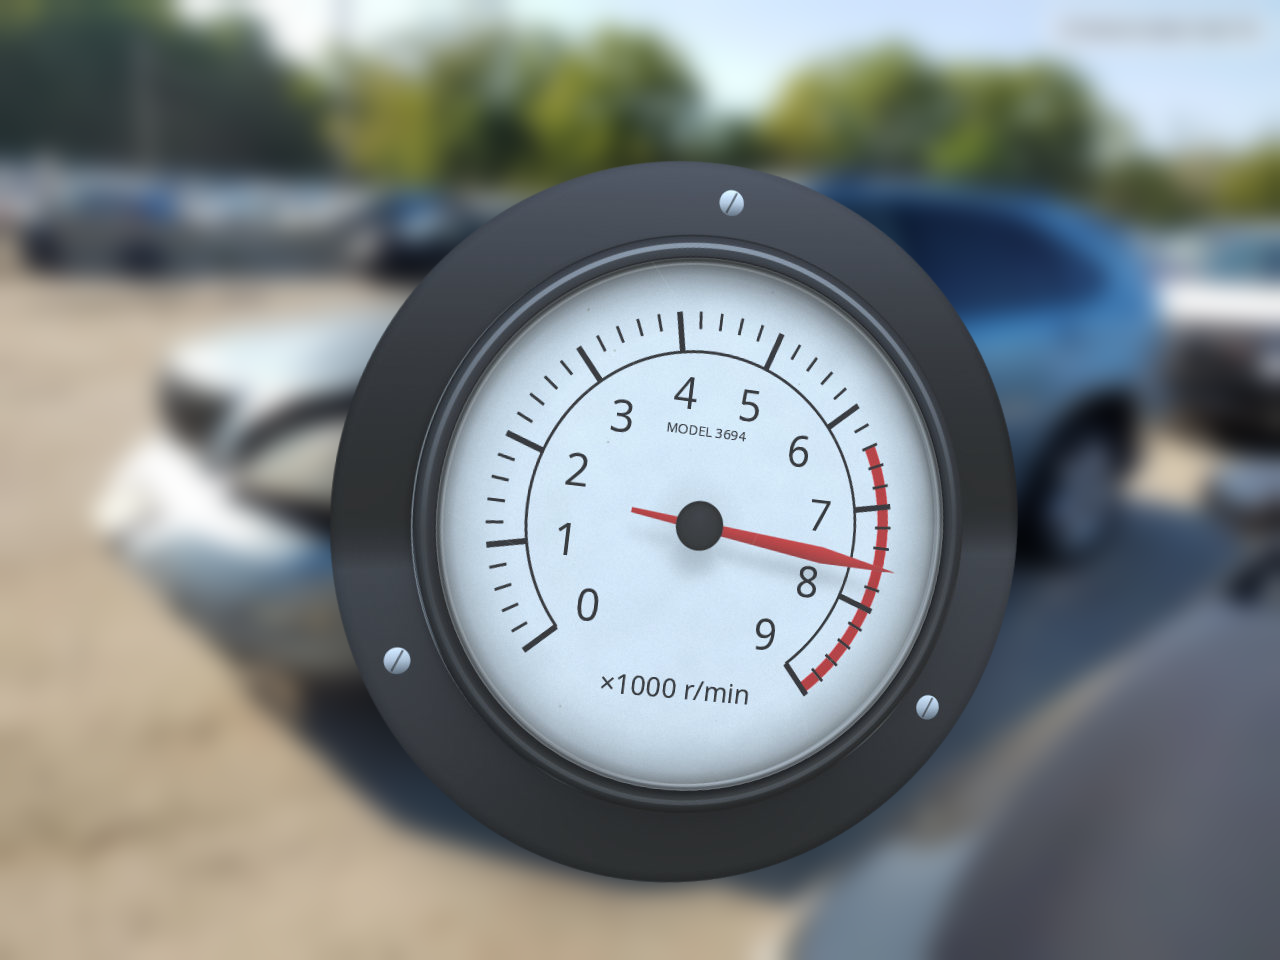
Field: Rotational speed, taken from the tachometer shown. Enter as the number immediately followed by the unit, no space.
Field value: 7600rpm
